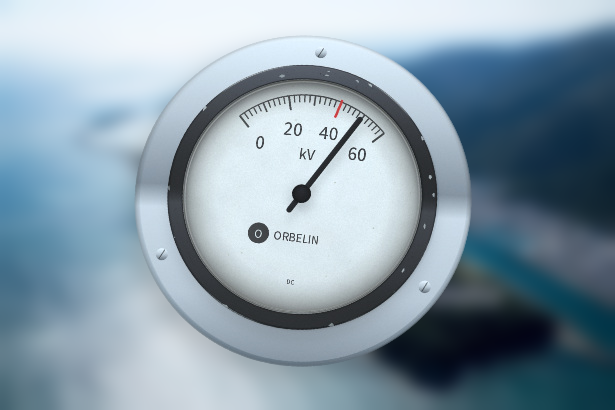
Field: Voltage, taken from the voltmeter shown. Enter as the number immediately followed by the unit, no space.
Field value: 50kV
